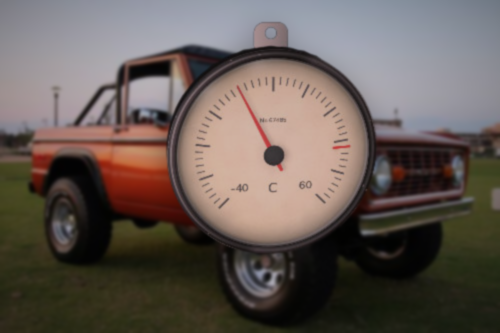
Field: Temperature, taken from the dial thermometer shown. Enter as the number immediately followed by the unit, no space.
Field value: 0°C
